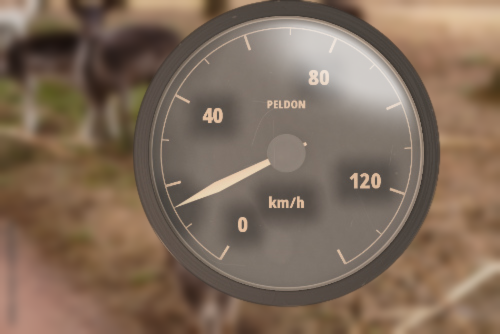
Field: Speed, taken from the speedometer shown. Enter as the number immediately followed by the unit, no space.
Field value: 15km/h
